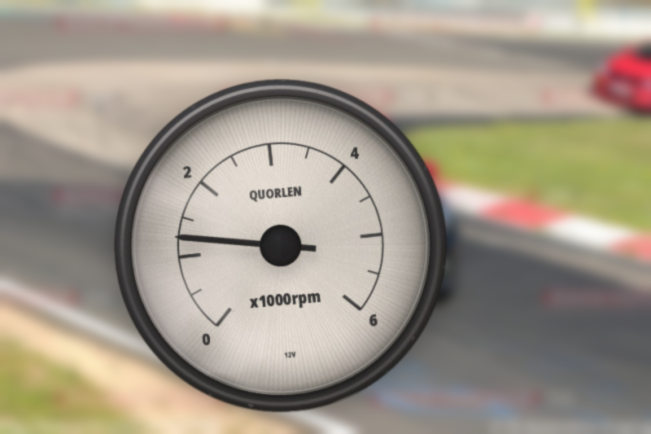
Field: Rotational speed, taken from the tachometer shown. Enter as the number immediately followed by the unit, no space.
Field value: 1250rpm
